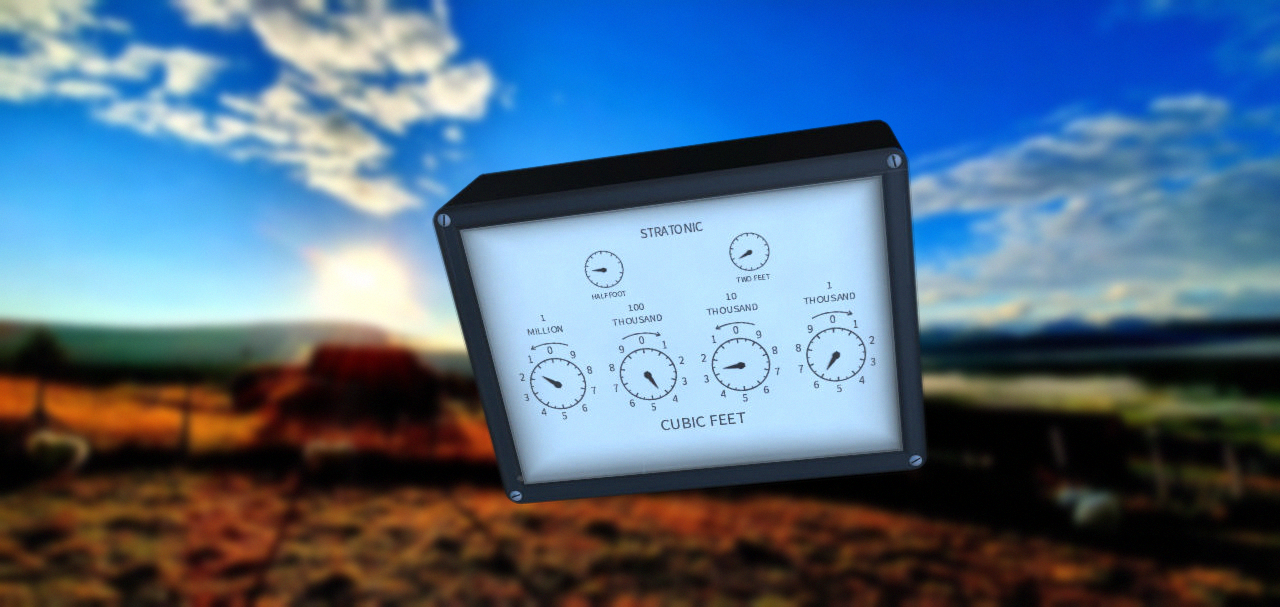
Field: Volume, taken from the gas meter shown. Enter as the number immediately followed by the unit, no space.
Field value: 142600ft³
